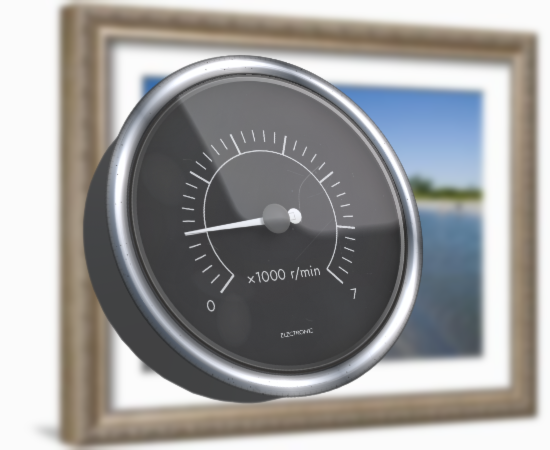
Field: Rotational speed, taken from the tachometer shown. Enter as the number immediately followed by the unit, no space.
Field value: 1000rpm
